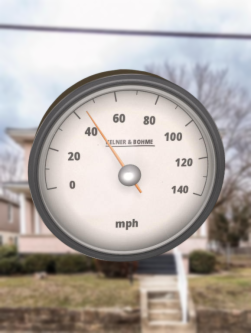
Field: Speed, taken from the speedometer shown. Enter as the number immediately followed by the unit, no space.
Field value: 45mph
